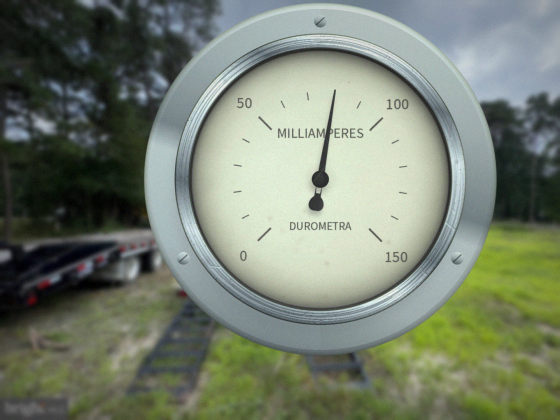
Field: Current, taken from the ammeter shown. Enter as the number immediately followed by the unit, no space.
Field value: 80mA
